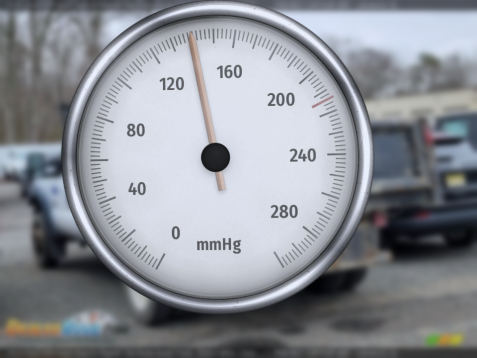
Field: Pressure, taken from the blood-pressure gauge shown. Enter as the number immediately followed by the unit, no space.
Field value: 140mmHg
